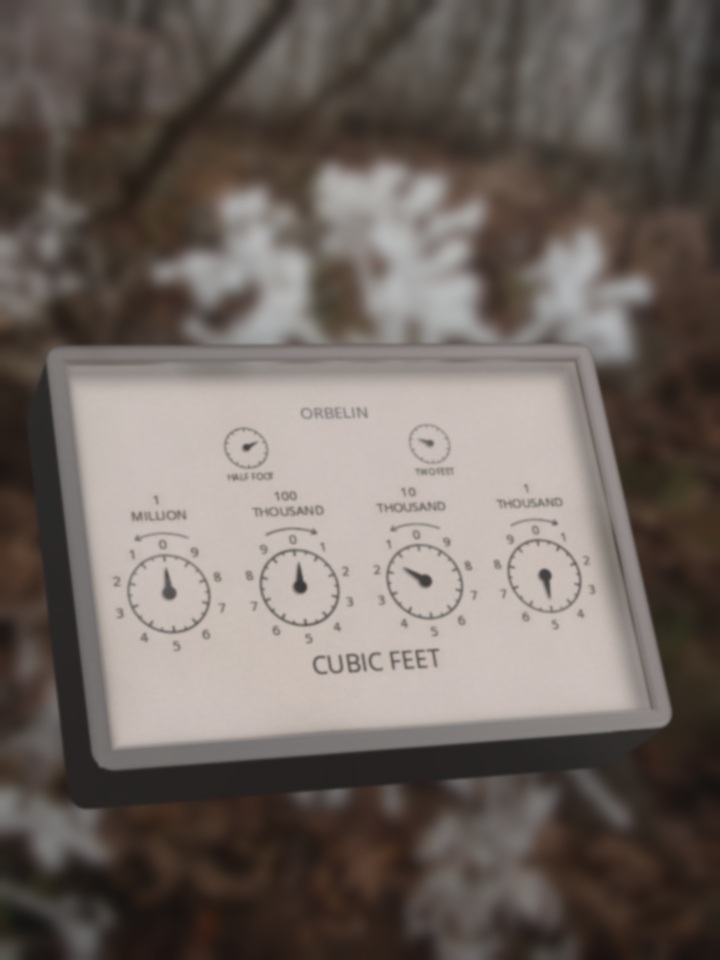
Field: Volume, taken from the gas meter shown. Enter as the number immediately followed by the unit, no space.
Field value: 1500ft³
